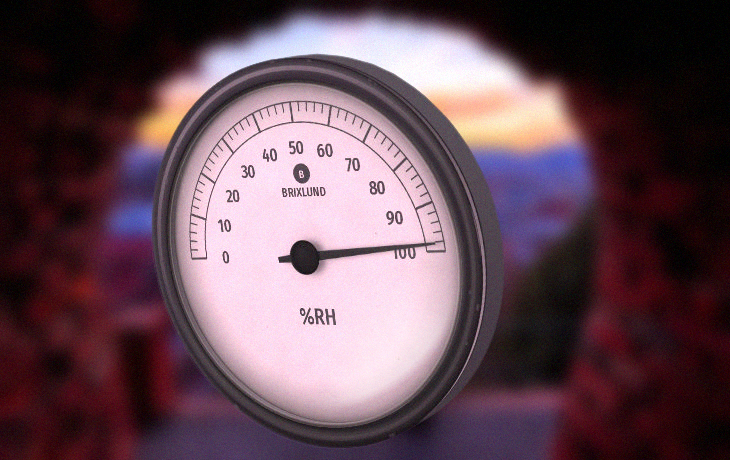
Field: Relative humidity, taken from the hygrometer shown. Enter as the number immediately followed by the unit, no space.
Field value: 98%
